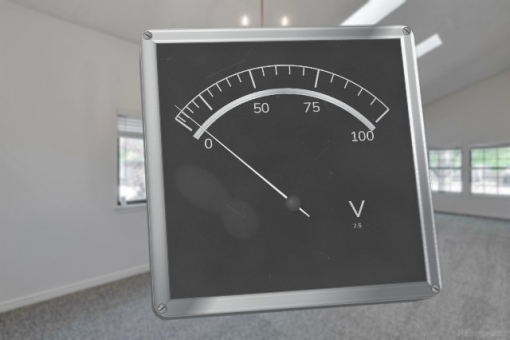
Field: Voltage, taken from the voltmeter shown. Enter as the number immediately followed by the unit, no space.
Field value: 10V
